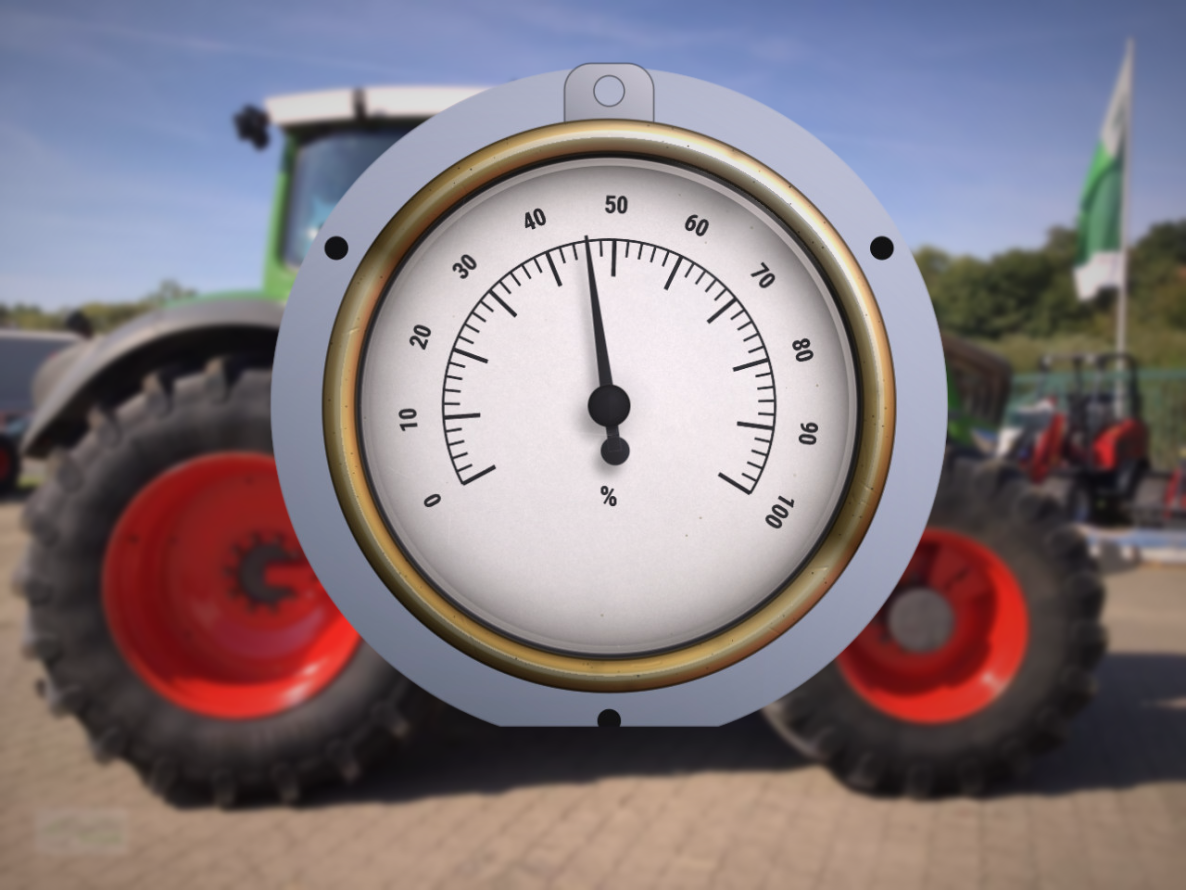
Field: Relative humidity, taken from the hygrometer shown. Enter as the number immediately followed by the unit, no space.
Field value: 46%
